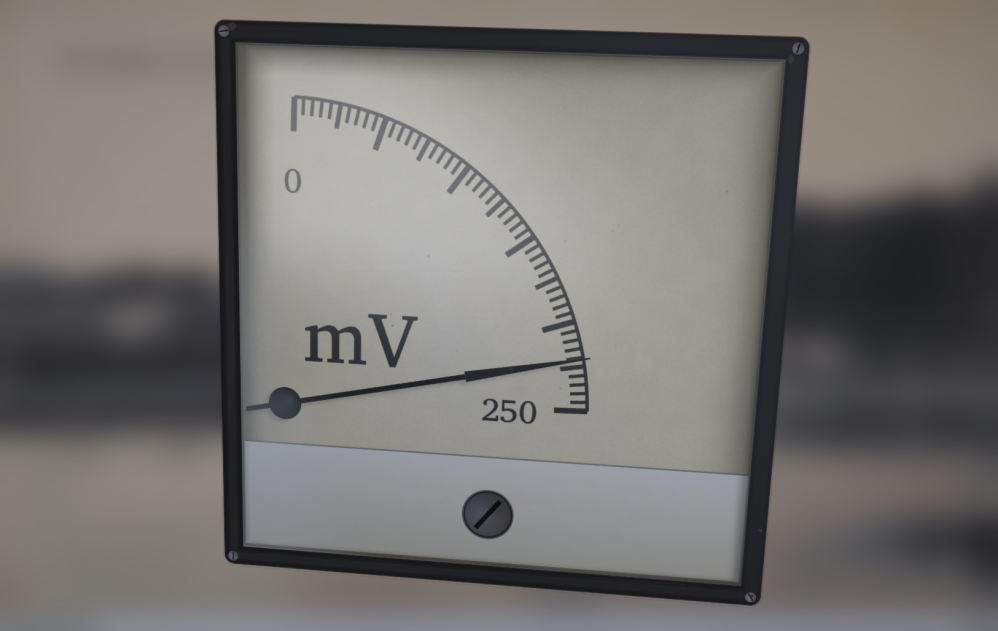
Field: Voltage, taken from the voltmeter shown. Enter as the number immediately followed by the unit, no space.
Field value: 220mV
